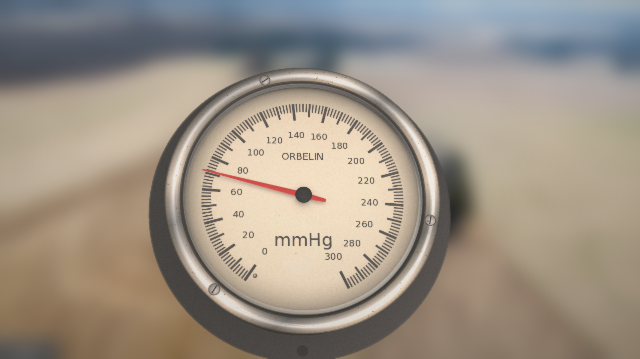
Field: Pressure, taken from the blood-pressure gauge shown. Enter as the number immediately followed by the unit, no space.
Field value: 70mmHg
